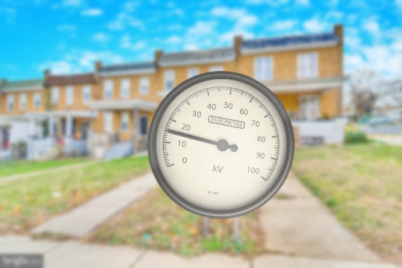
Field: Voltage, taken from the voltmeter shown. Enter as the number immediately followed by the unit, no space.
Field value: 15kV
